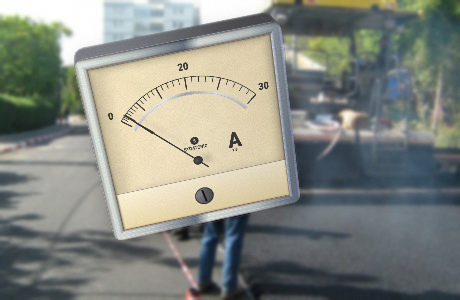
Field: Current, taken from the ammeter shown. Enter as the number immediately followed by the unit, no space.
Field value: 5A
